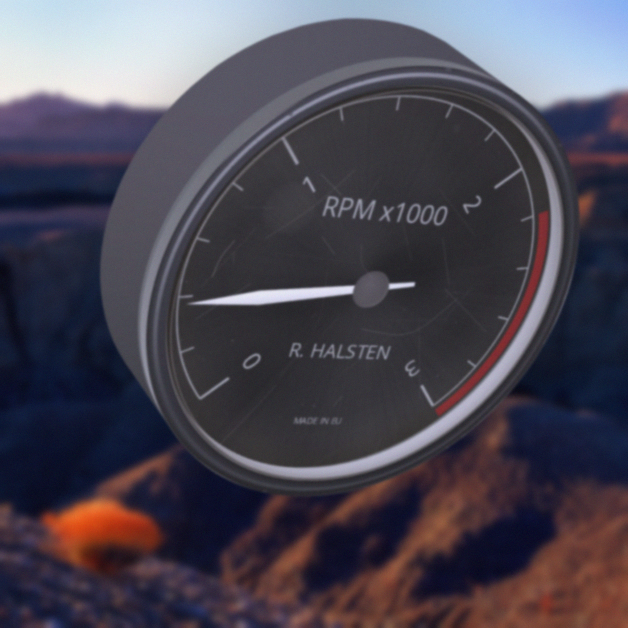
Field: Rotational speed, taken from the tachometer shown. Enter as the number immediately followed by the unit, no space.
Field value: 400rpm
